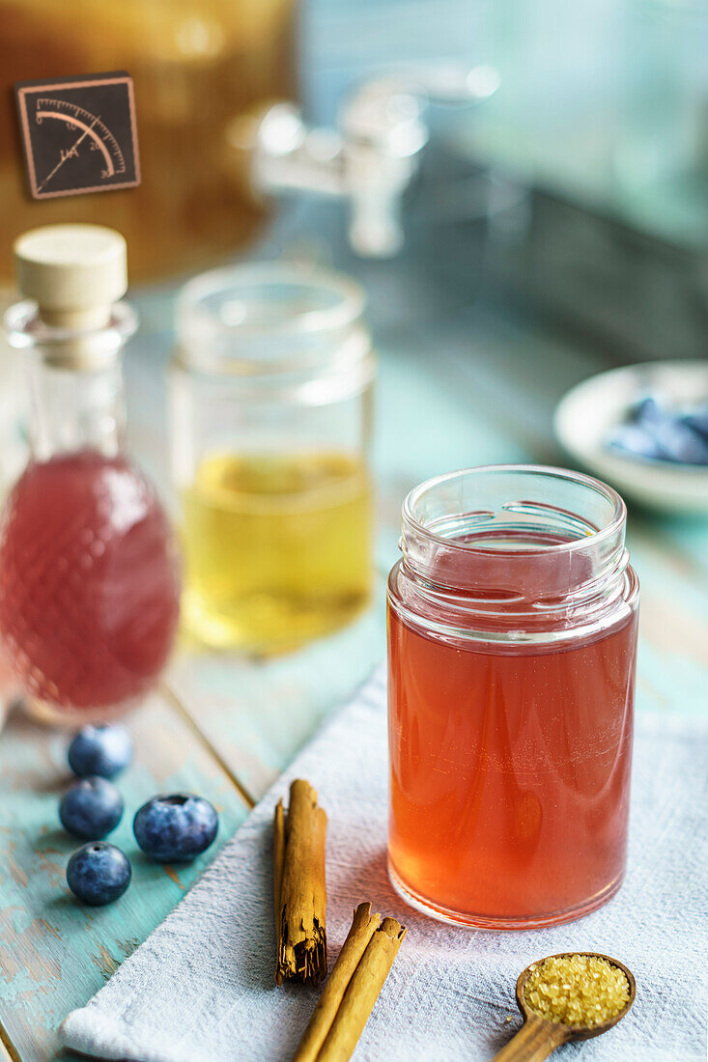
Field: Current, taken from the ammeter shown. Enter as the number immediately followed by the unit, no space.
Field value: 15µA
